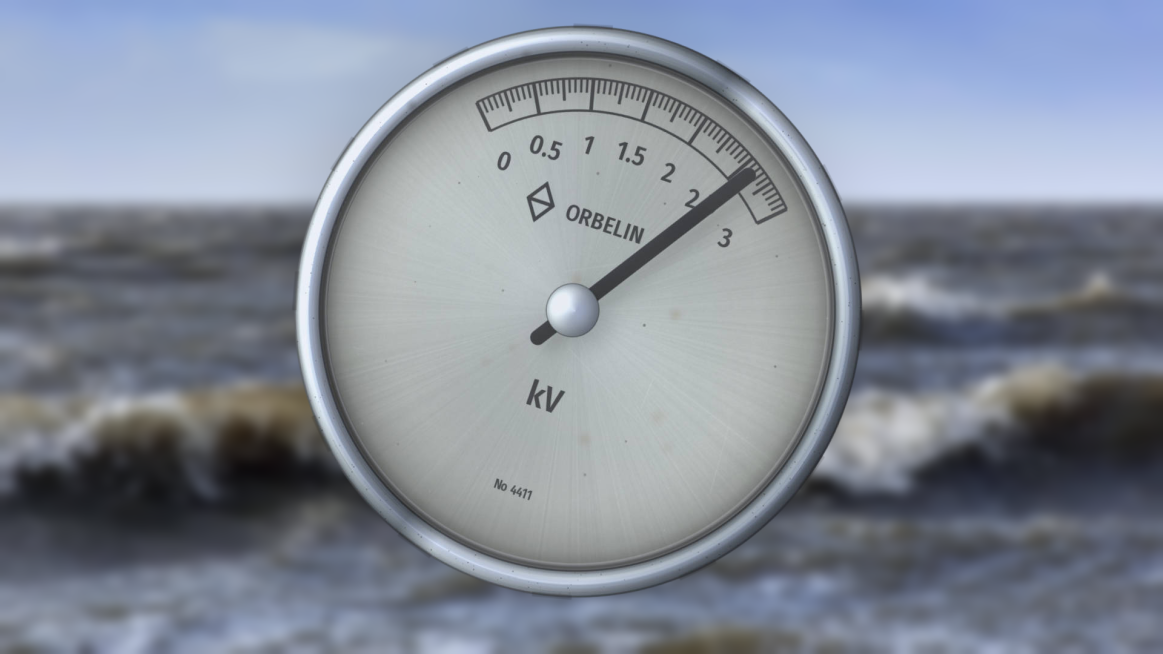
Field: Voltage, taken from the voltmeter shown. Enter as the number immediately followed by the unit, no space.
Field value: 2.6kV
